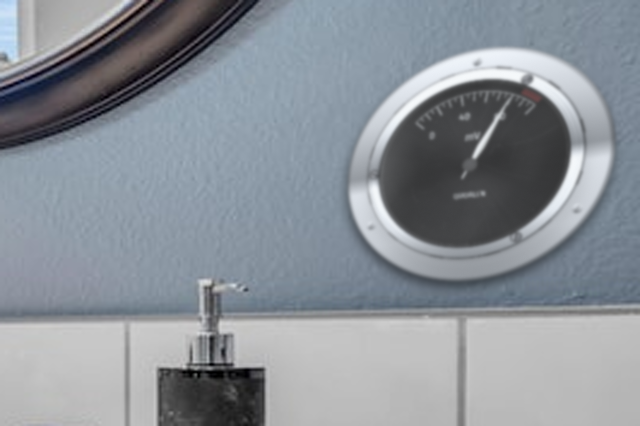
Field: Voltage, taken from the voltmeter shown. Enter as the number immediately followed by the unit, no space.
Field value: 80mV
